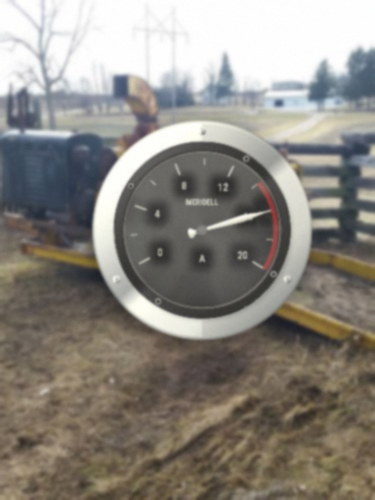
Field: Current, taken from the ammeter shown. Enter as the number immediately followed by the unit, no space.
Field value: 16A
